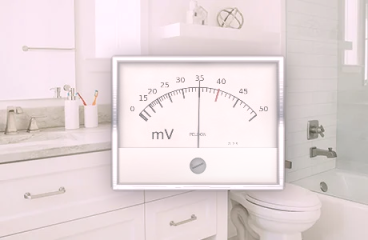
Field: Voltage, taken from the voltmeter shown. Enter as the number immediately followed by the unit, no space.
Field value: 35mV
